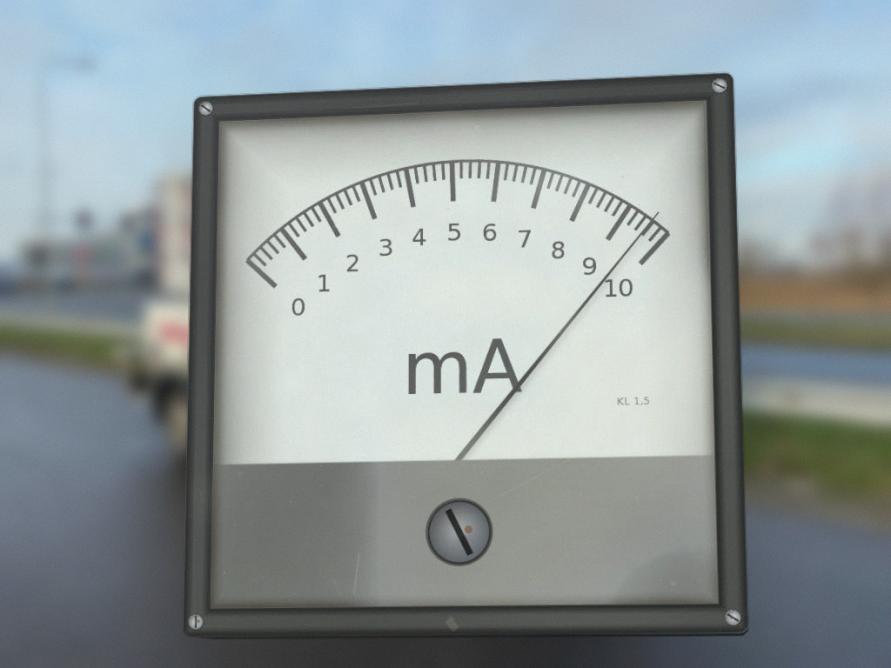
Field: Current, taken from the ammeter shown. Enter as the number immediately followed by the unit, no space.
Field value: 9.6mA
